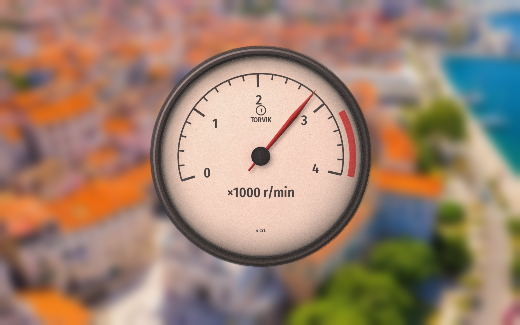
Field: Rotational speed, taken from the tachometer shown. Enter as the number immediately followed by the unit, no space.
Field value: 2800rpm
